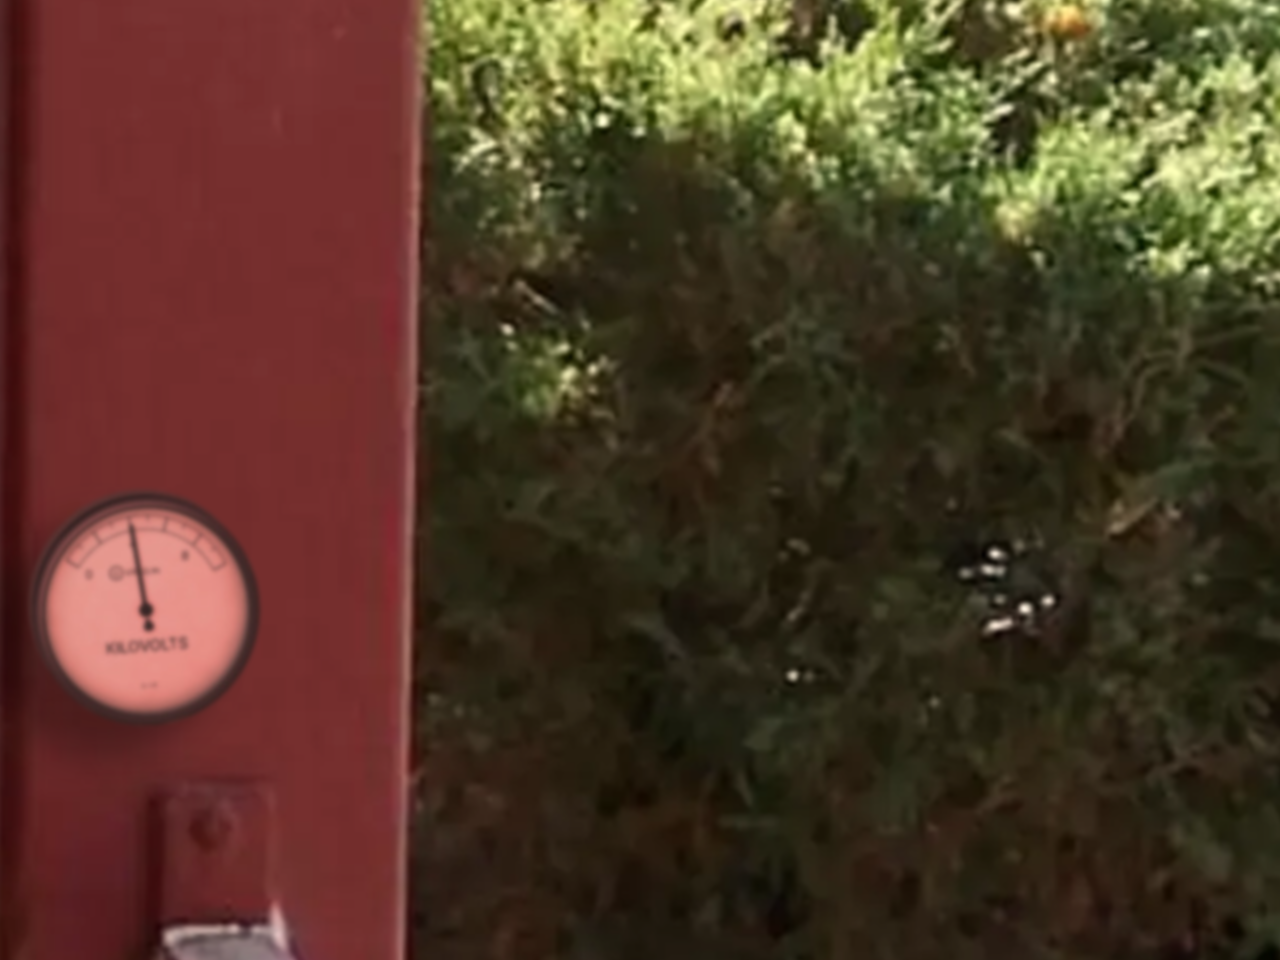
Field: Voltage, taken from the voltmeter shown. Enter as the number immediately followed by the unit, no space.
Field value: 4kV
